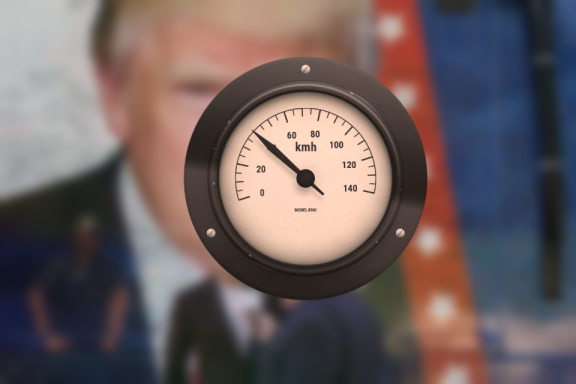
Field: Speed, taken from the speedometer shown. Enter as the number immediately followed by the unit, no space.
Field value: 40km/h
